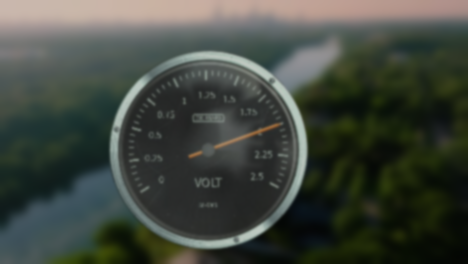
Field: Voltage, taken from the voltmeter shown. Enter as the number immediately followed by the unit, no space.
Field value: 2V
